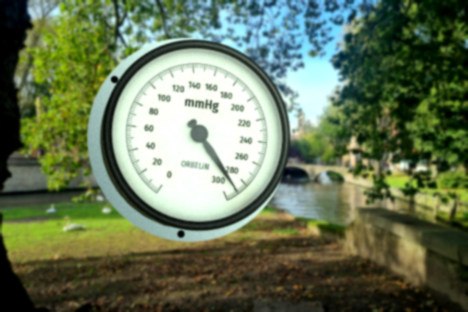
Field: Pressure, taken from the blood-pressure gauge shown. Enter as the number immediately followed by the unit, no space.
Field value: 290mmHg
